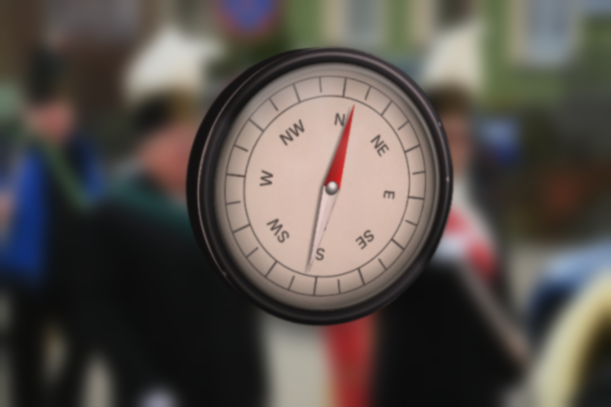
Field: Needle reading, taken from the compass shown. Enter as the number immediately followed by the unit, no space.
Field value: 7.5°
